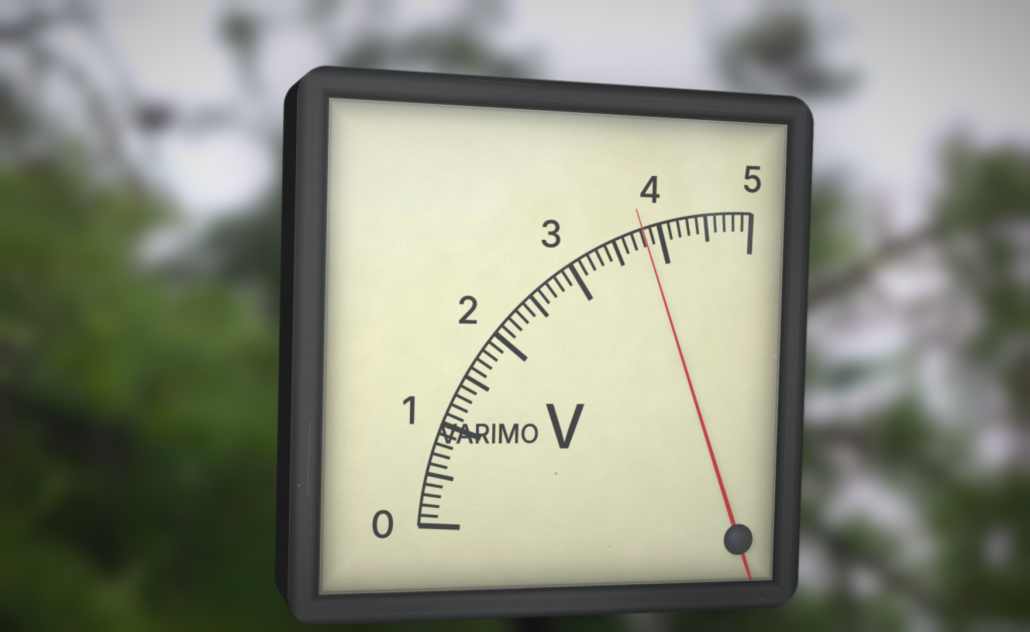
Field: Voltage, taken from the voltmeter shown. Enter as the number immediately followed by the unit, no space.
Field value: 3.8V
